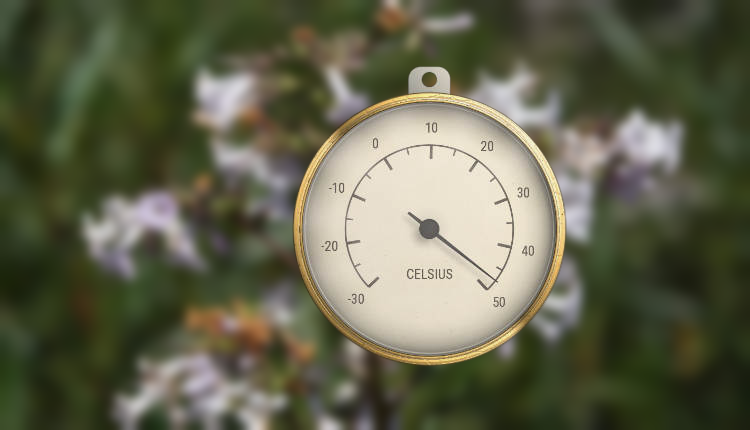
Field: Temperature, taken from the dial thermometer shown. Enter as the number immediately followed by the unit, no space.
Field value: 47.5°C
